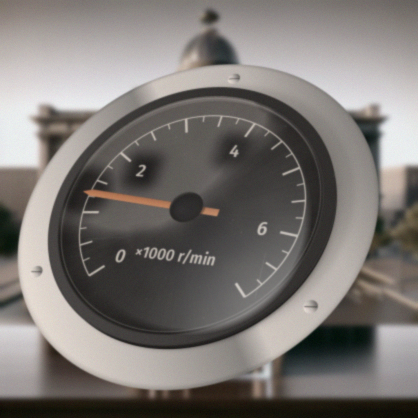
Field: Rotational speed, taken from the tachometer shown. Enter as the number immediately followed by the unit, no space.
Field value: 1250rpm
